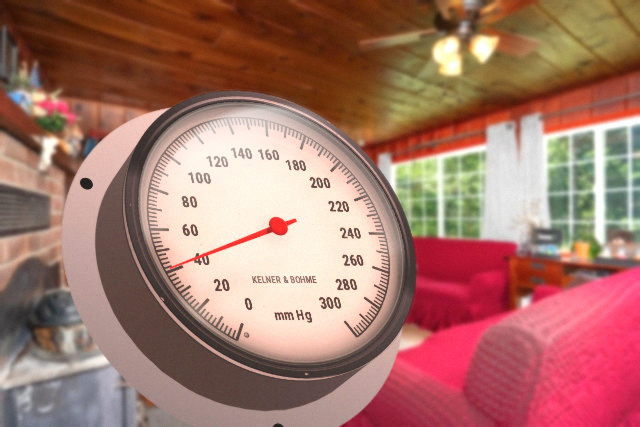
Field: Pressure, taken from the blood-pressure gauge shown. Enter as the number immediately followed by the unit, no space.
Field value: 40mmHg
